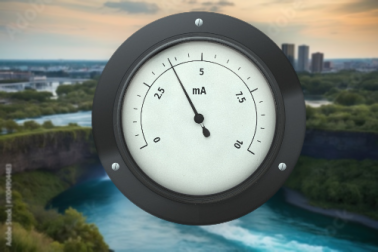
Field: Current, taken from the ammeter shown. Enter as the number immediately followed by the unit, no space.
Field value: 3.75mA
